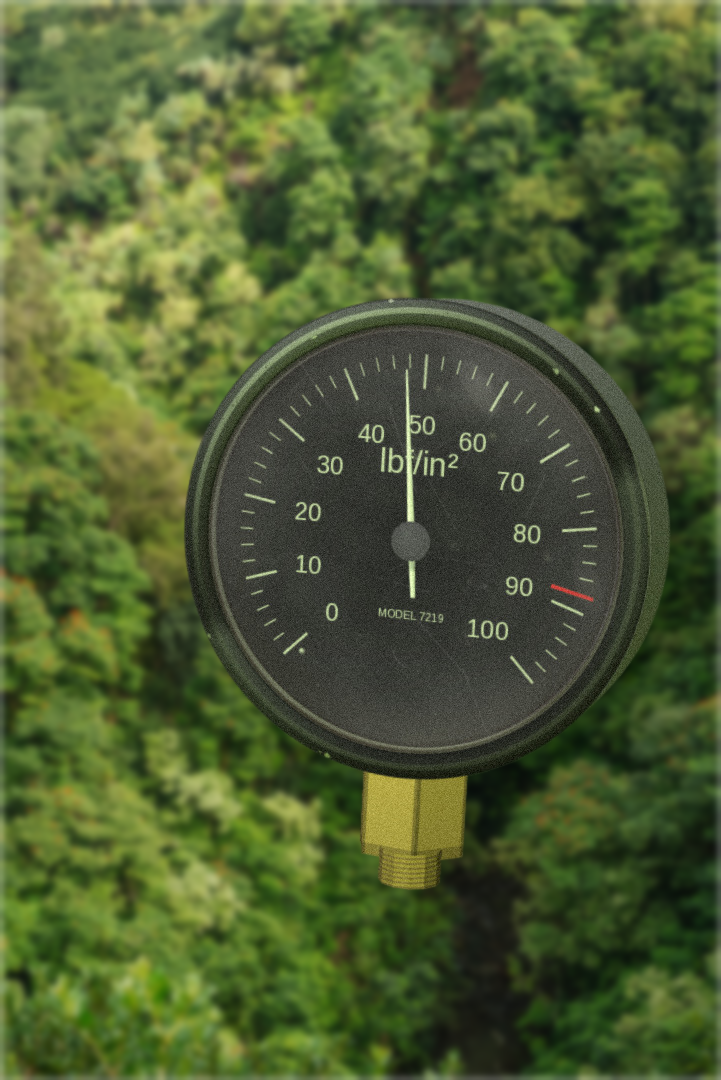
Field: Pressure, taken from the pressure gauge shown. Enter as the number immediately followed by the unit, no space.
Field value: 48psi
